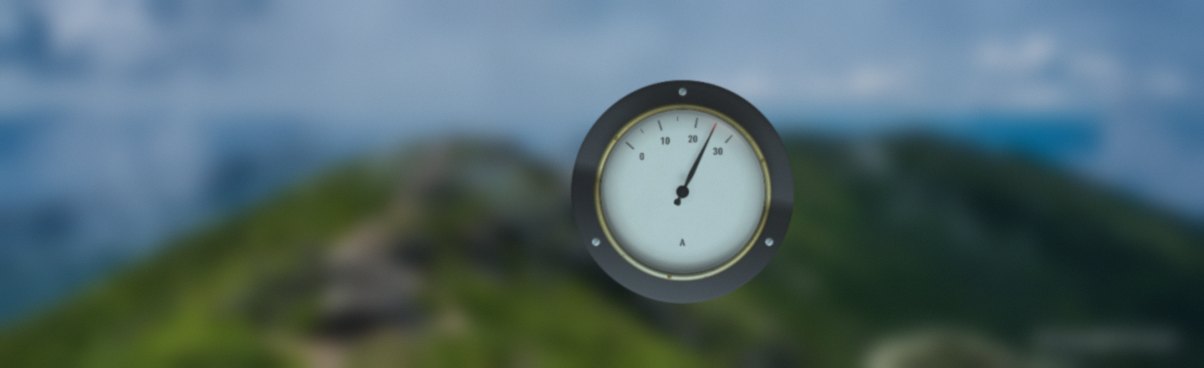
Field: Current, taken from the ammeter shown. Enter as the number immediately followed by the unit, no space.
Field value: 25A
